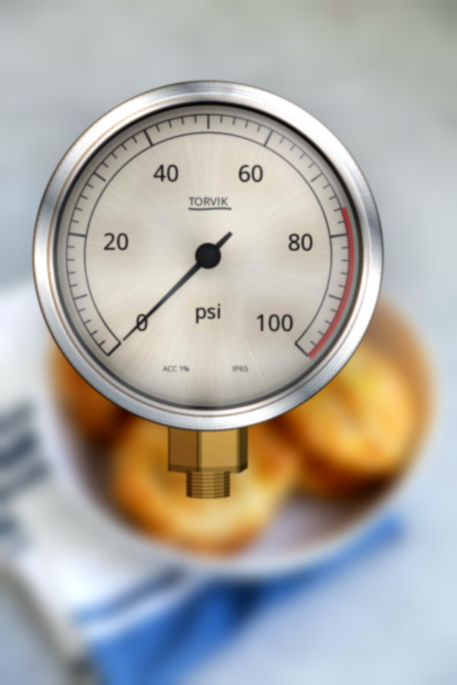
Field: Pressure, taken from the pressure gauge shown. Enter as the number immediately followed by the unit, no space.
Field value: 0psi
